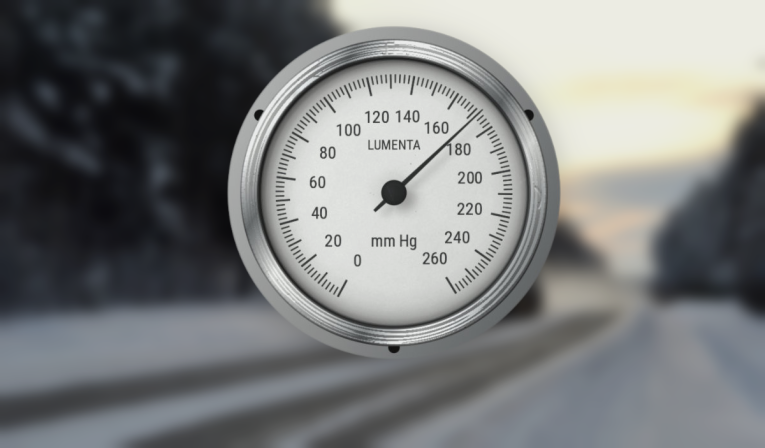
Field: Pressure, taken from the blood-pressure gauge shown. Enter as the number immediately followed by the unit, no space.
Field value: 172mmHg
